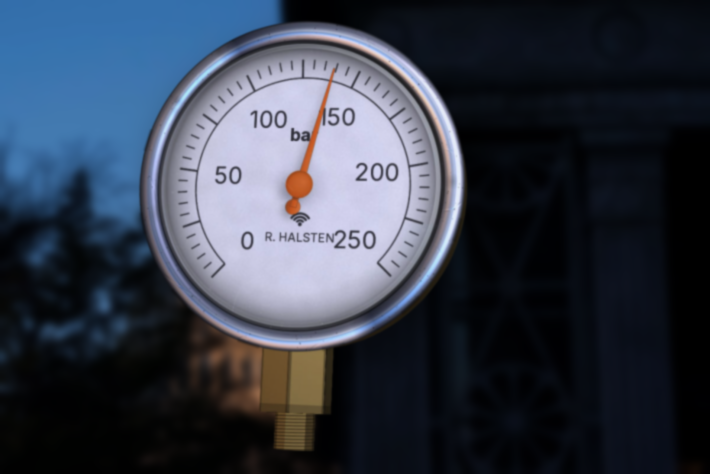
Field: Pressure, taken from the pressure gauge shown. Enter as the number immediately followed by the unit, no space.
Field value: 140bar
